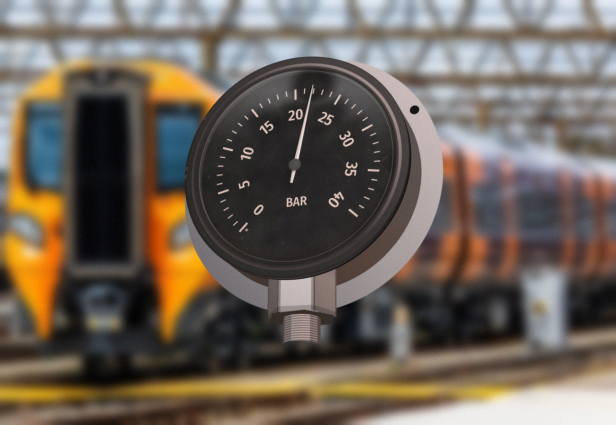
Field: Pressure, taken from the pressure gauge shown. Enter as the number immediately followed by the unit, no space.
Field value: 22bar
